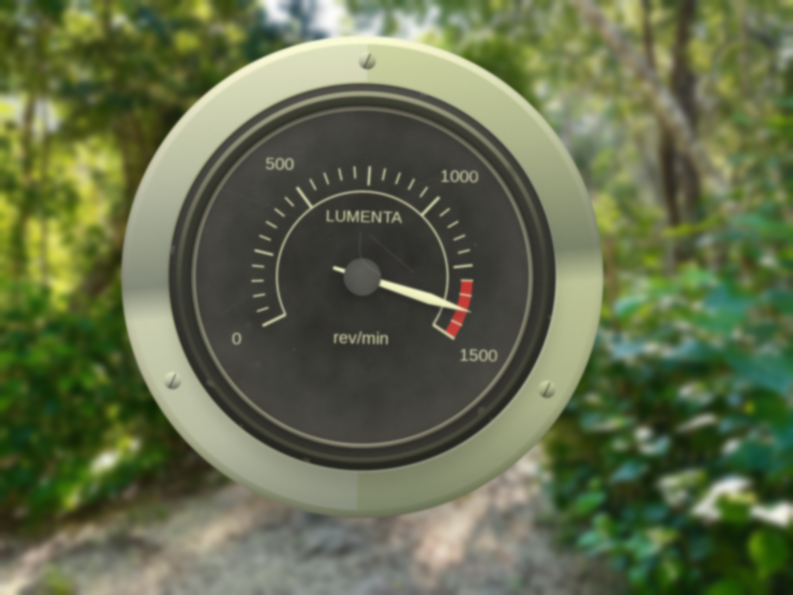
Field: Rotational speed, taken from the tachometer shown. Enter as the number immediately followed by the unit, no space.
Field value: 1400rpm
